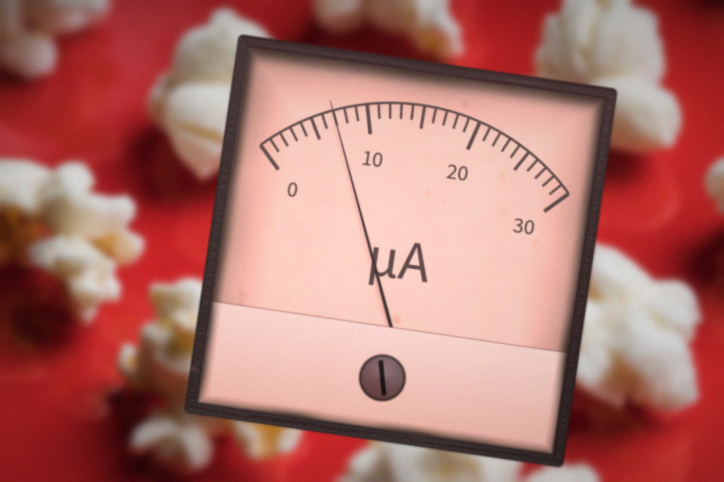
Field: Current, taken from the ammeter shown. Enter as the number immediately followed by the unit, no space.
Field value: 7µA
